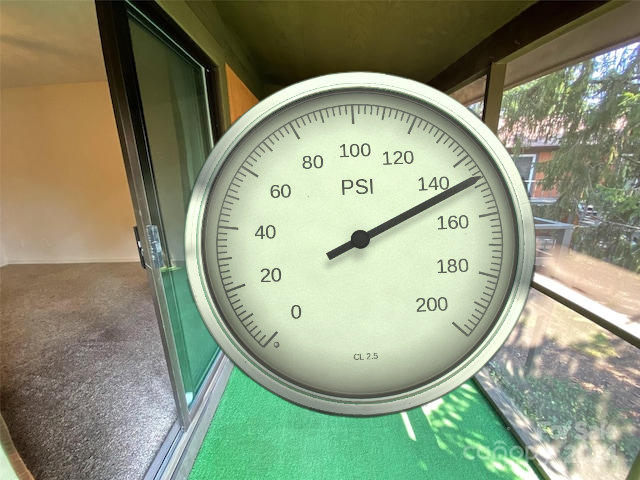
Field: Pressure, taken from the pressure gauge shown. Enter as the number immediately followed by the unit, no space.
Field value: 148psi
